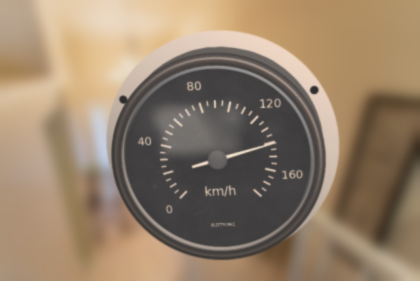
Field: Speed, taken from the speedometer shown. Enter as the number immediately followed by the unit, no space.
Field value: 140km/h
